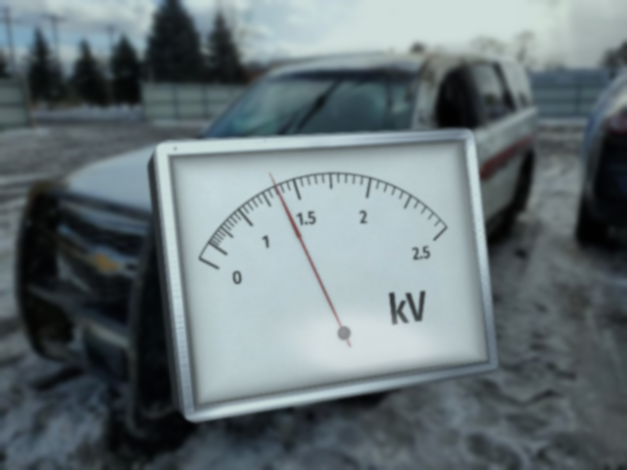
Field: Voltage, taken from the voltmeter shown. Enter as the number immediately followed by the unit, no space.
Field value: 1.35kV
